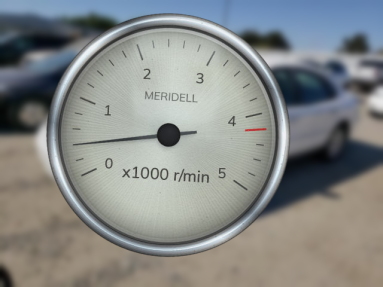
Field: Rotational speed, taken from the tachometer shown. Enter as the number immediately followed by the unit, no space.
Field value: 400rpm
